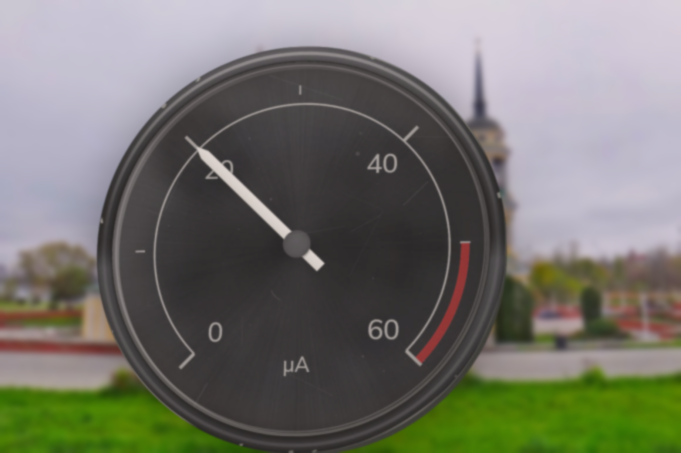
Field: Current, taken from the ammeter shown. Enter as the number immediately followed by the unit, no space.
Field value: 20µA
